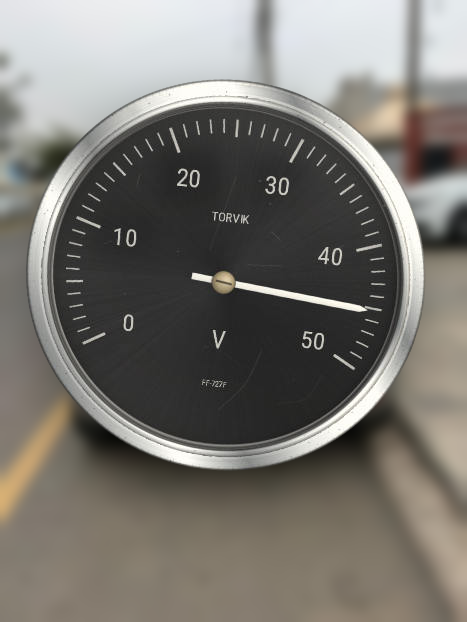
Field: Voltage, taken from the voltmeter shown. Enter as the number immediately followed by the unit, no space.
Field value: 45V
